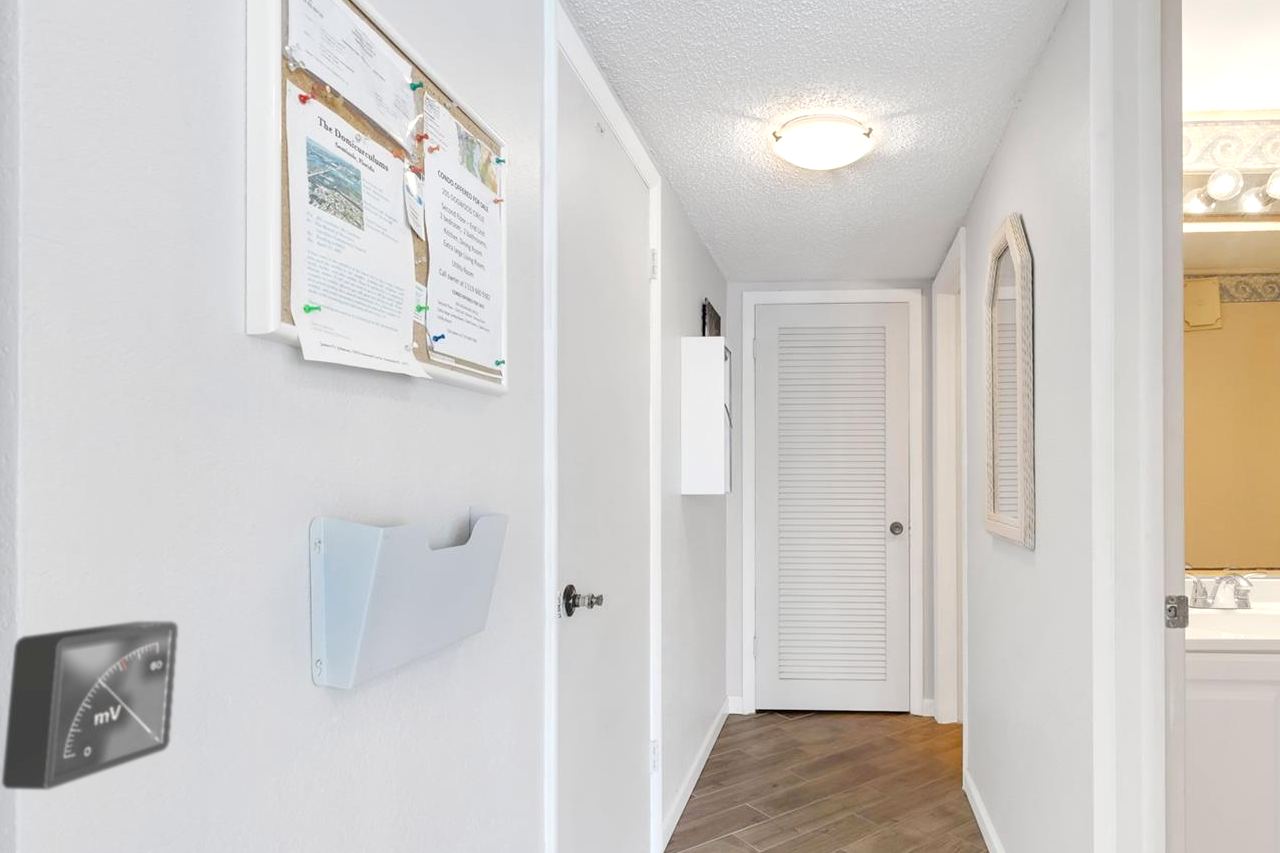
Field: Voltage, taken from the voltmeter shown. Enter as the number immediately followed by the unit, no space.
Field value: 30mV
